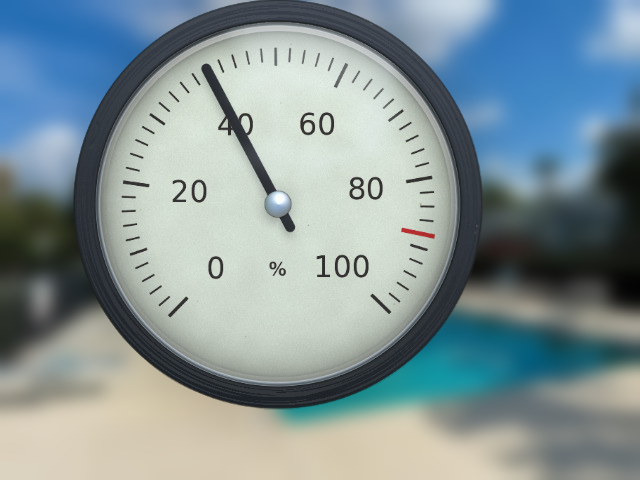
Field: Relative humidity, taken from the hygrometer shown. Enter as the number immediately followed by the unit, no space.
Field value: 40%
